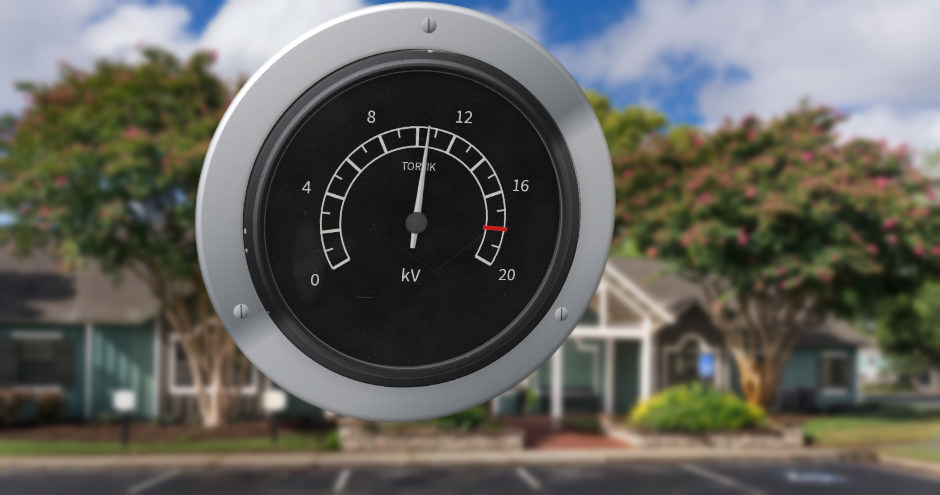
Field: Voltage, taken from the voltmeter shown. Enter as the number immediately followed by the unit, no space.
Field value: 10.5kV
